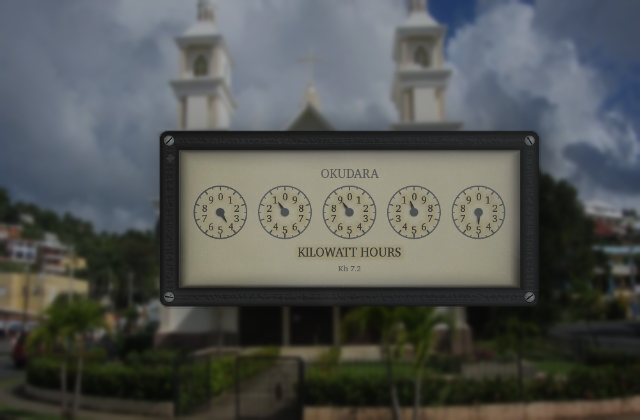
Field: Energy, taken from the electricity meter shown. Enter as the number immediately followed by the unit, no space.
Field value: 40905kWh
